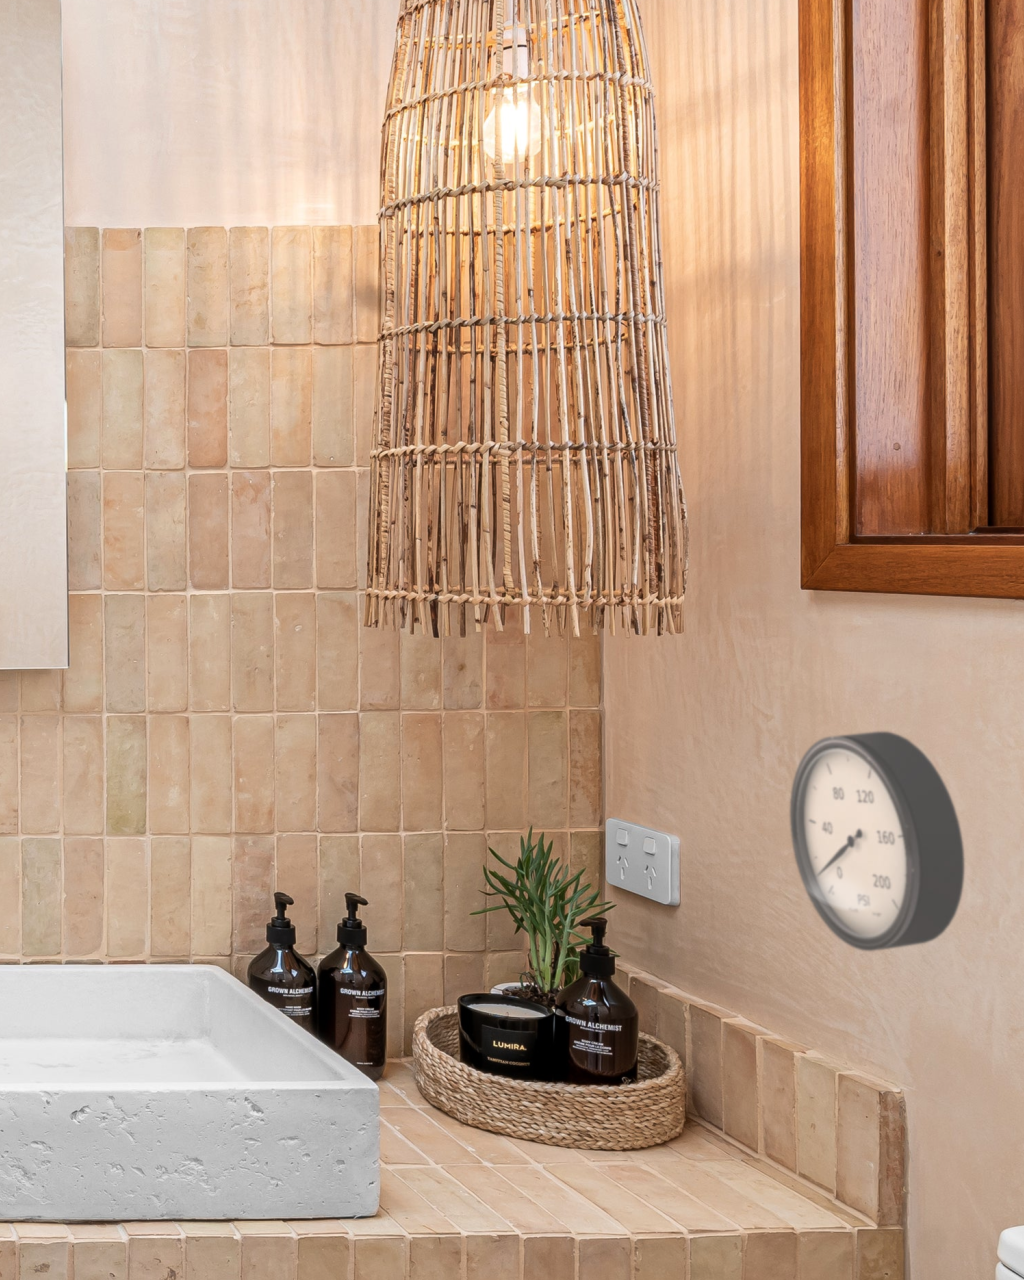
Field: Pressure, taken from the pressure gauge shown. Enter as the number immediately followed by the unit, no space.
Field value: 10psi
